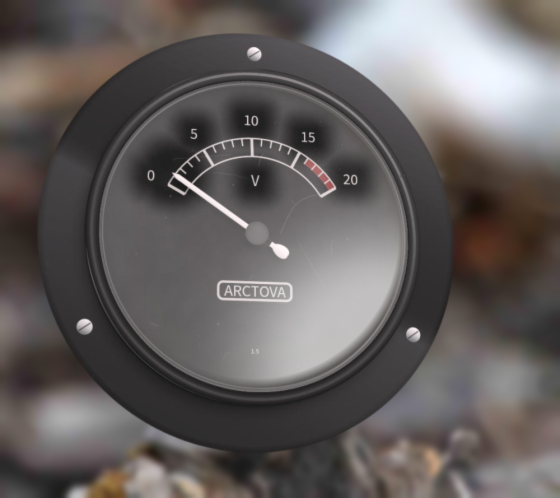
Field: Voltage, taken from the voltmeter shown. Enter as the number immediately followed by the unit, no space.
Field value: 1V
